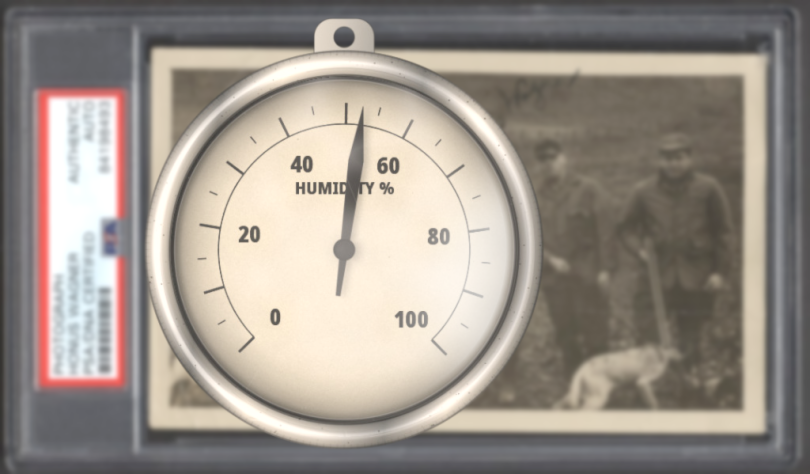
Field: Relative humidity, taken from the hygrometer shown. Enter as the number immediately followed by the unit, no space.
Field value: 52.5%
